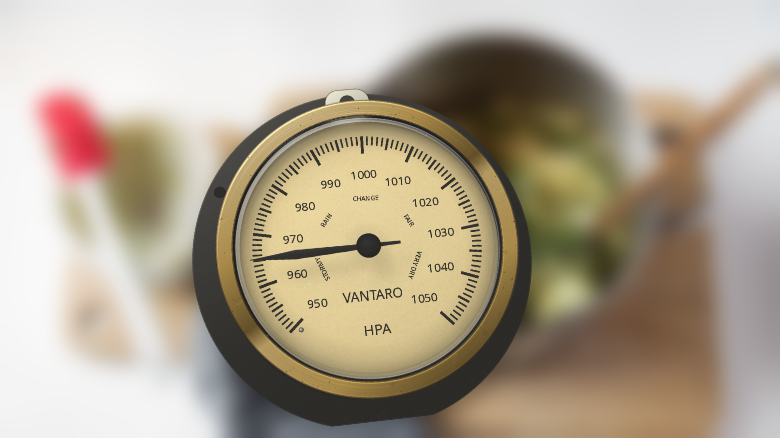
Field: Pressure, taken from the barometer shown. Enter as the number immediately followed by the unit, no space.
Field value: 965hPa
